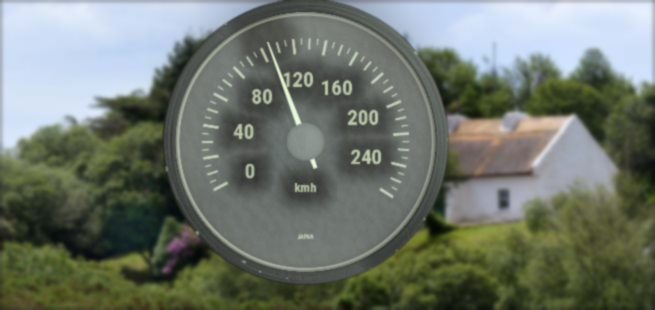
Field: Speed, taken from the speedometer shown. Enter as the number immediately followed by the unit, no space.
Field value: 105km/h
